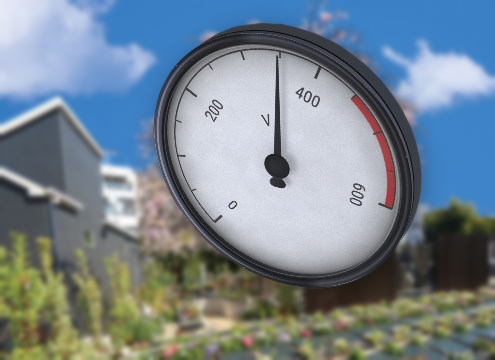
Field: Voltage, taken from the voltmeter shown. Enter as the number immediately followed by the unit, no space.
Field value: 350V
